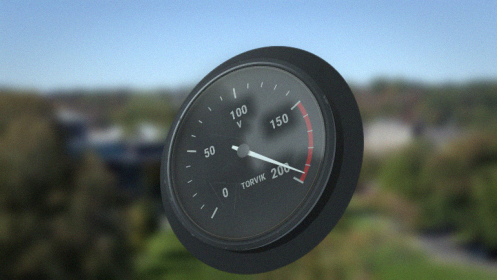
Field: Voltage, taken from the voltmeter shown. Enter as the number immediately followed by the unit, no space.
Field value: 195V
